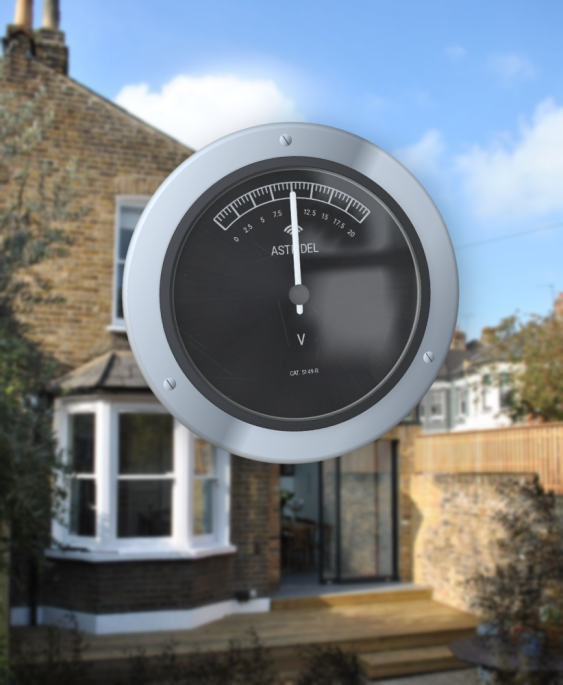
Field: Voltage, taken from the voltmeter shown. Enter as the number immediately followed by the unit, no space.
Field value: 10V
